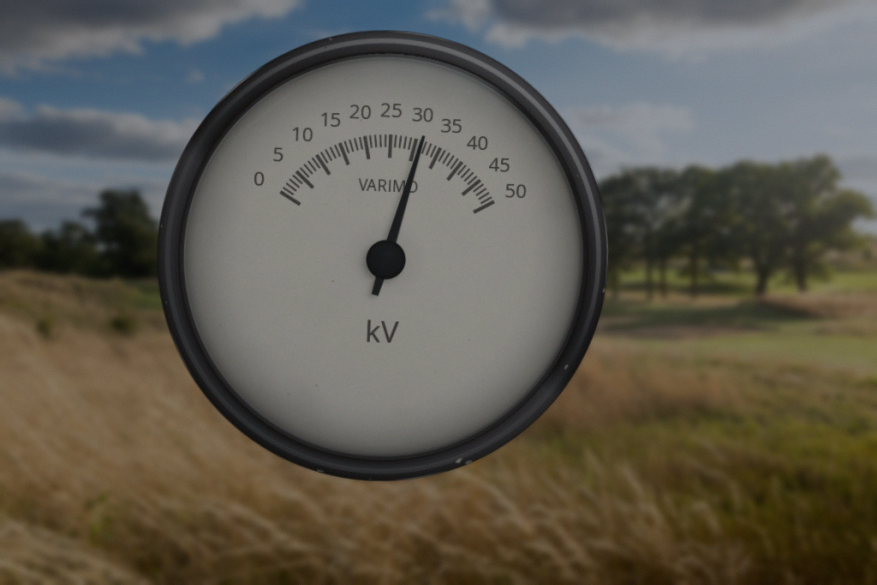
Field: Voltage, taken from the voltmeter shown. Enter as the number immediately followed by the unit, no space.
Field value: 31kV
